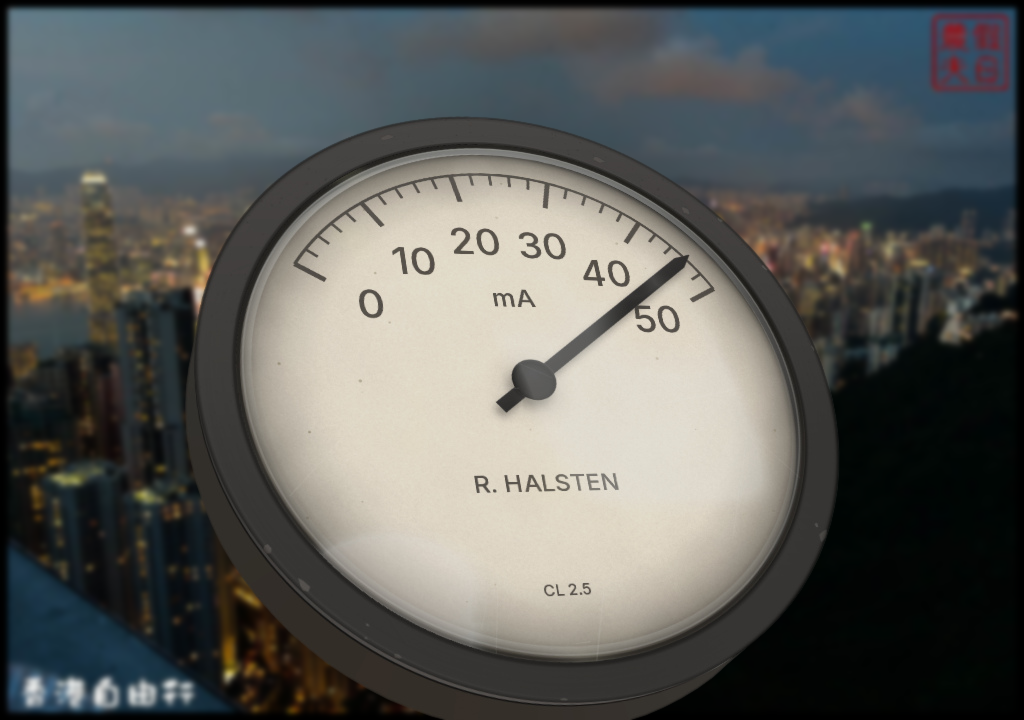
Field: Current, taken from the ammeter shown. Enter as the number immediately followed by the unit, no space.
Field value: 46mA
